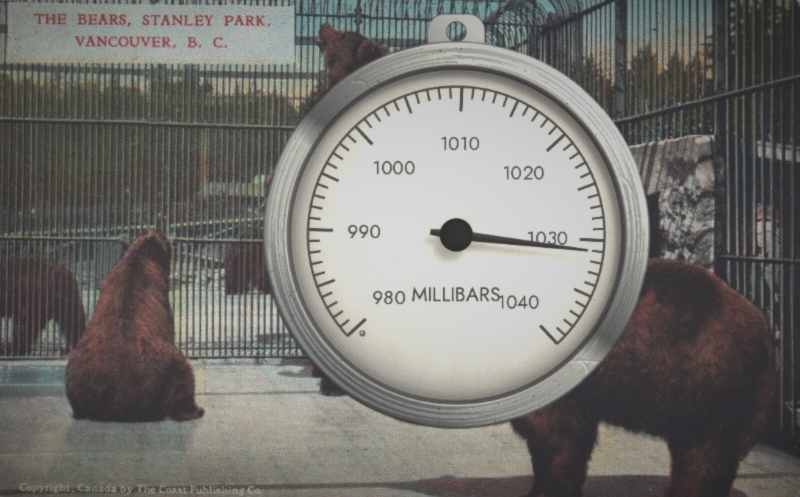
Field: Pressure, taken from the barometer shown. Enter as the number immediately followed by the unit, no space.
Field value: 1031mbar
